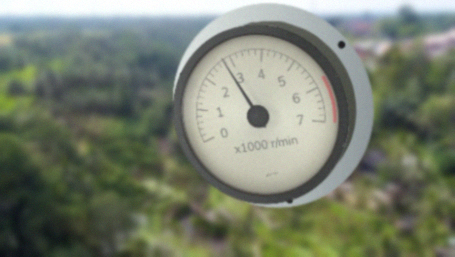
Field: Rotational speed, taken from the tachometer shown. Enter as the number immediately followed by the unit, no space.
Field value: 2800rpm
